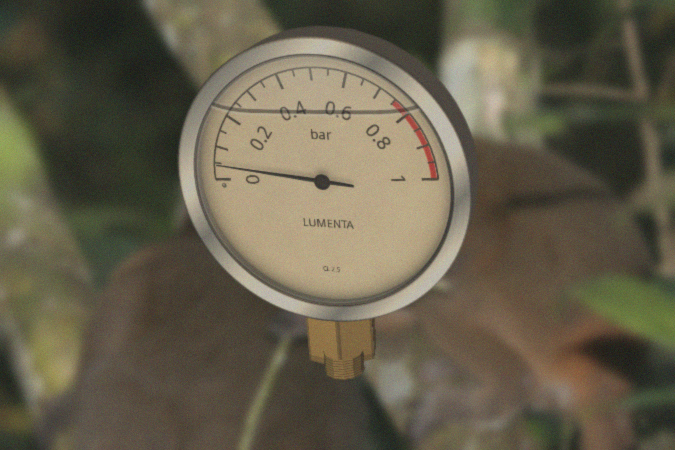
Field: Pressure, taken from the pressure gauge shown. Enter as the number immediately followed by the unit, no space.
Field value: 0.05bar
